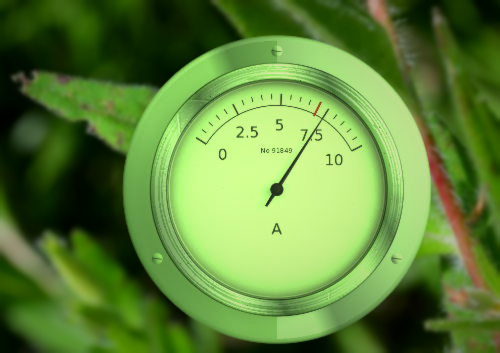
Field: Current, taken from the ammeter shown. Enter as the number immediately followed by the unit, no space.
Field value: 7.5A
